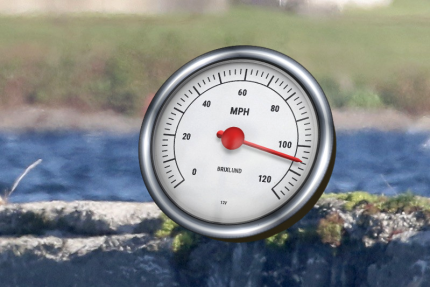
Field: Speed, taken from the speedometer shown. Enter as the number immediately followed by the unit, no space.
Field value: 106mph
